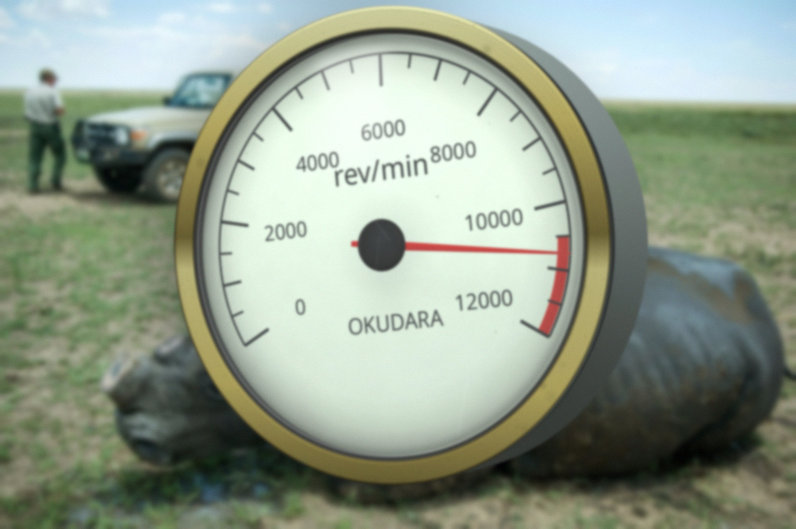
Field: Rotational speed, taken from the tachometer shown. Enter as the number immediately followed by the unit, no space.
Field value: 10750rpm
